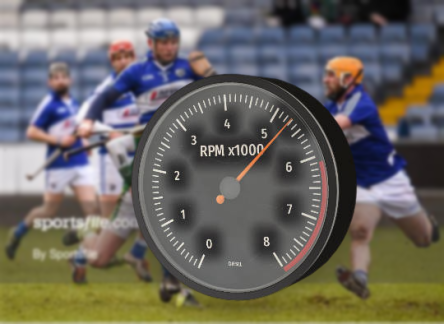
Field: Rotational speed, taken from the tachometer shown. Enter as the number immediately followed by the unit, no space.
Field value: 5300rpm
